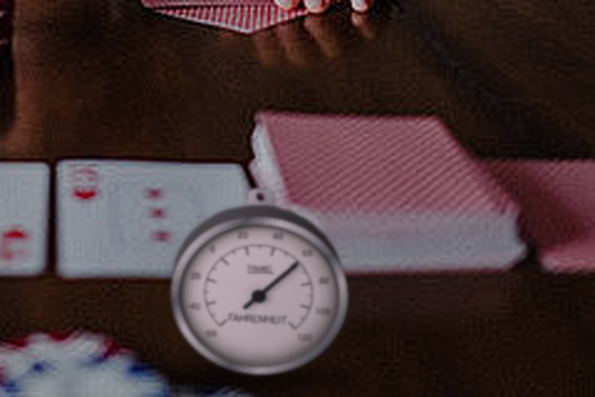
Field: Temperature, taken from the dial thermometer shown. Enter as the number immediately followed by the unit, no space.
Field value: 60°F
